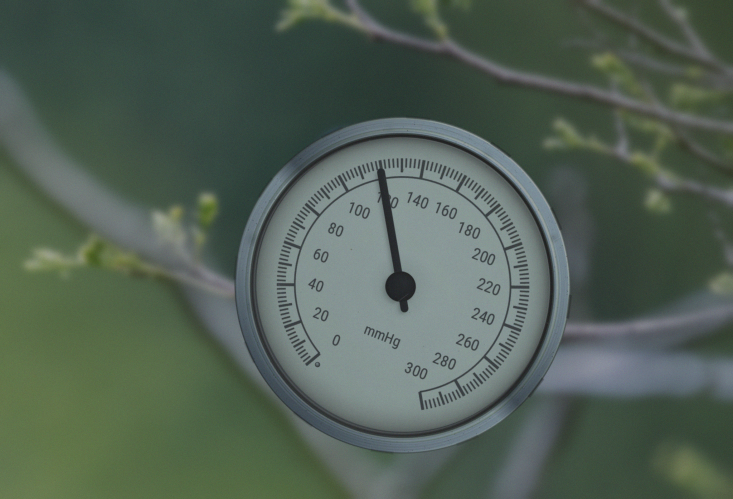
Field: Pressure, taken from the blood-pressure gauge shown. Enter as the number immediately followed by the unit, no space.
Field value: 120mmHg
